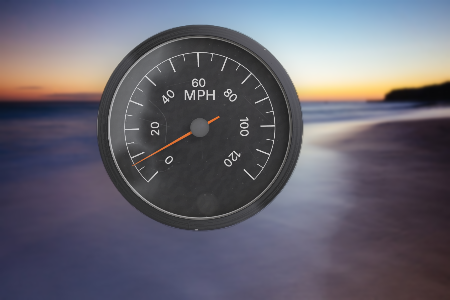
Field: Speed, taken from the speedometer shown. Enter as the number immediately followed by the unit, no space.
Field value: 7.5mph
